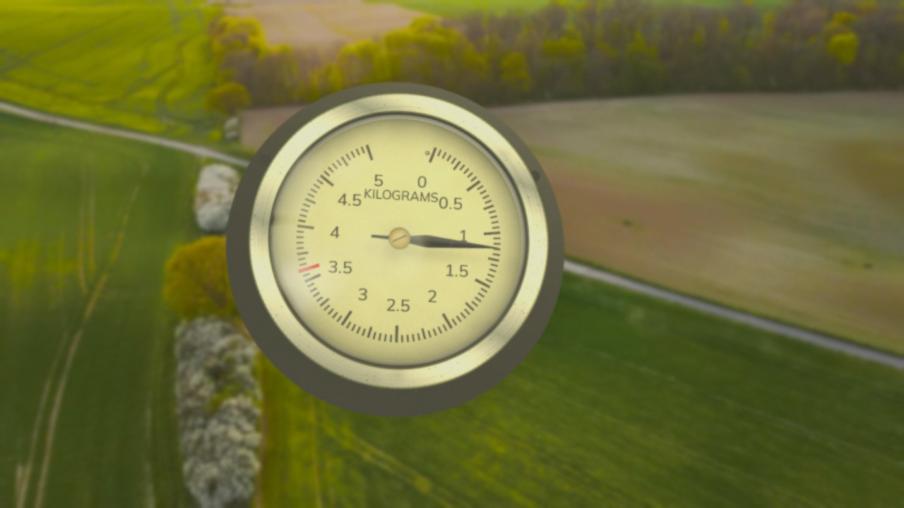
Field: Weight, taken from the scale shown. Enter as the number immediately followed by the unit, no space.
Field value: 1.15kg
